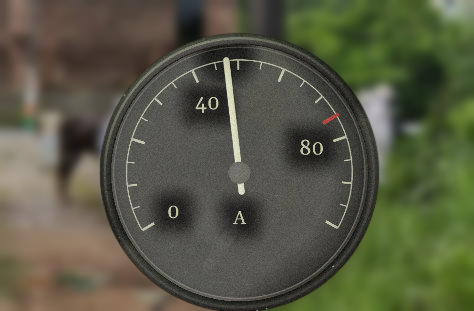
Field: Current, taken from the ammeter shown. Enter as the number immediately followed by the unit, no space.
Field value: 47.5A
